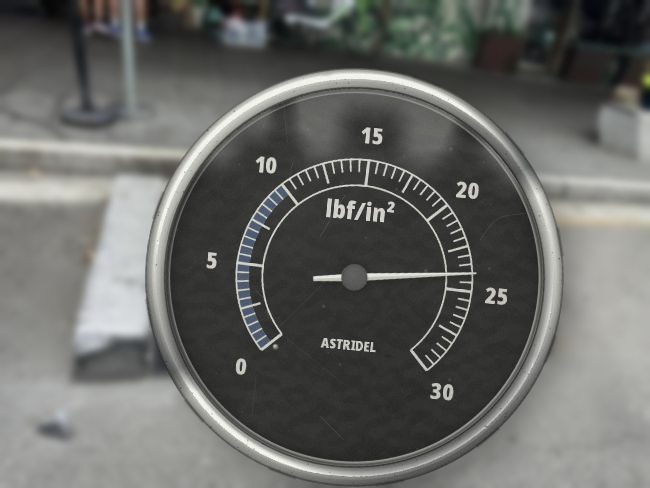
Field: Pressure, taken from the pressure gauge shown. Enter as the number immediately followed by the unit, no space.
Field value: 24psi
